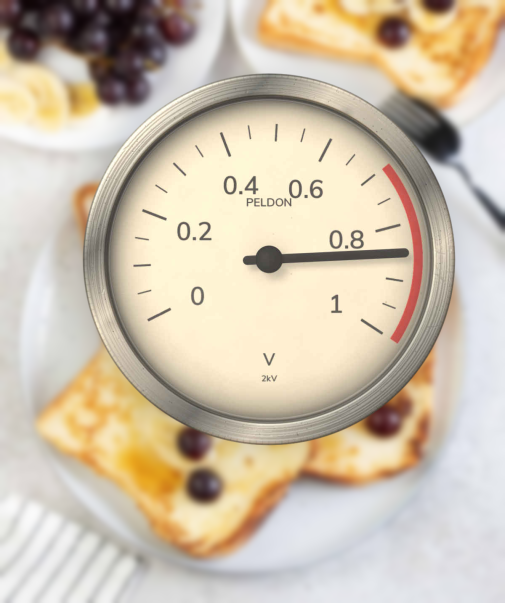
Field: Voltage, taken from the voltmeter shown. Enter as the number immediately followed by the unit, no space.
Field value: 0.85V
